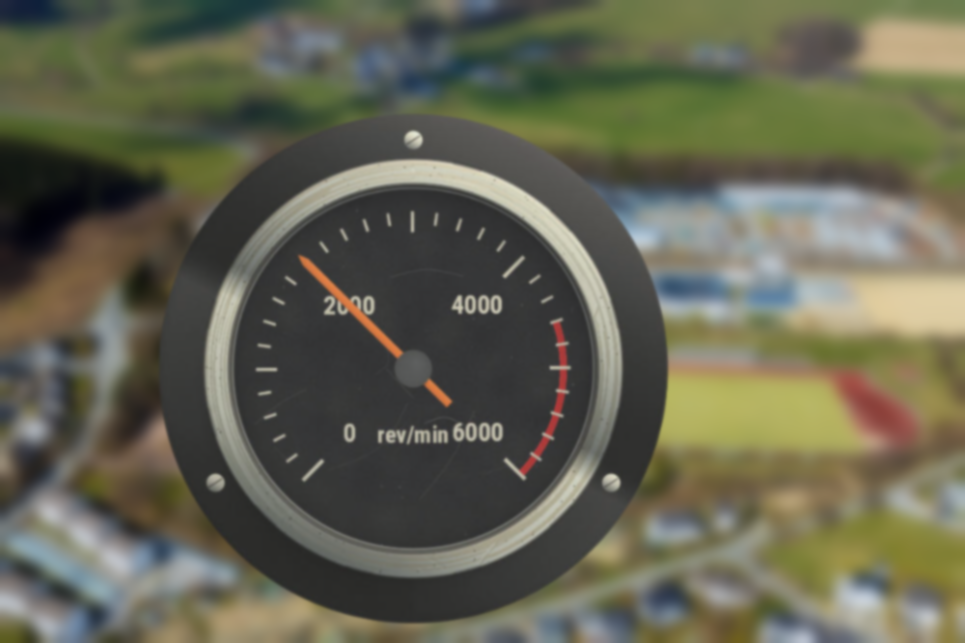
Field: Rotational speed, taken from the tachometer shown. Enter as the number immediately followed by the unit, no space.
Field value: 2000rpm
